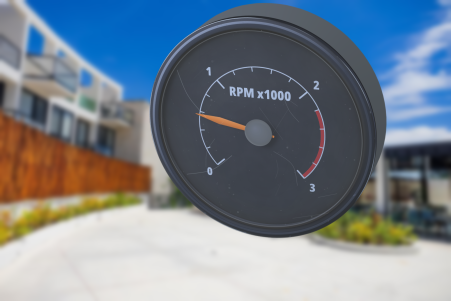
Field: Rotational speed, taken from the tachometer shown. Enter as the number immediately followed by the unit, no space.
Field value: 600rpm
